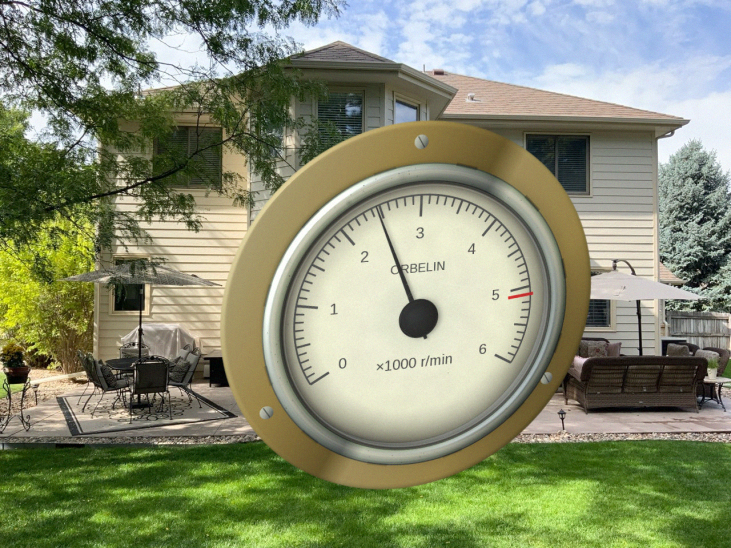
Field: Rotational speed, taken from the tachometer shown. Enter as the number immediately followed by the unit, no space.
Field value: 2450rpm
